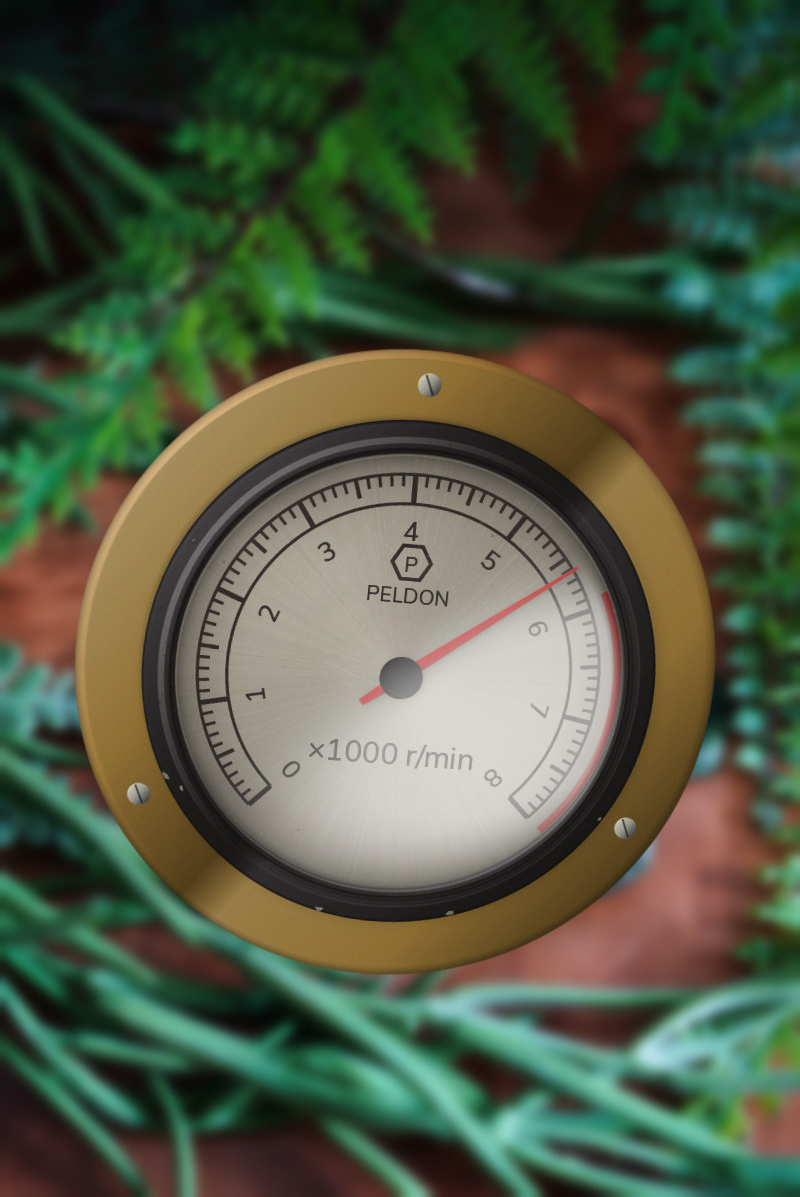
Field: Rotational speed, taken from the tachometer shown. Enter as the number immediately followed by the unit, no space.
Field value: 5600rpm
